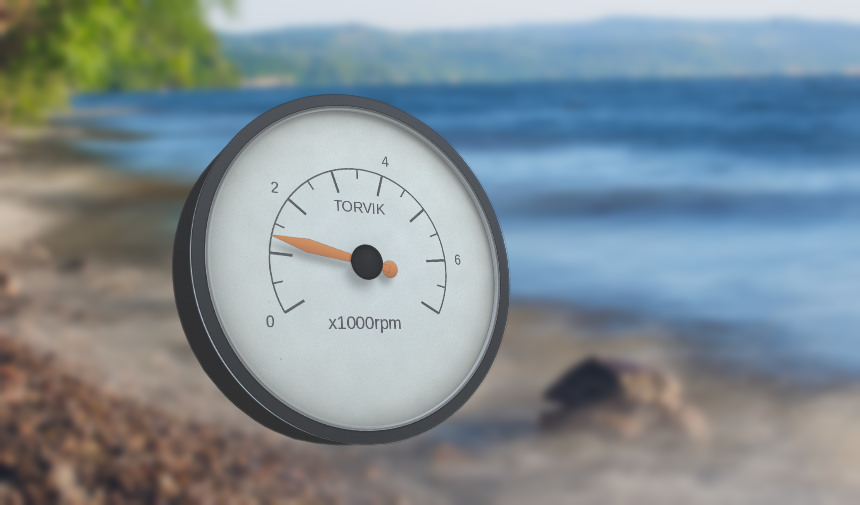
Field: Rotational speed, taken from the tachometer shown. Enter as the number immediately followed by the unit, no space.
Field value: 1250rpm
